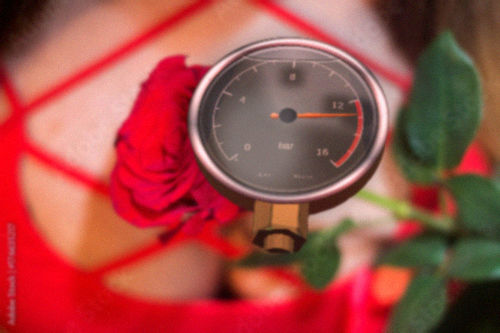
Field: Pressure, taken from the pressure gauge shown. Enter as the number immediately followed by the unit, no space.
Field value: 13bar
